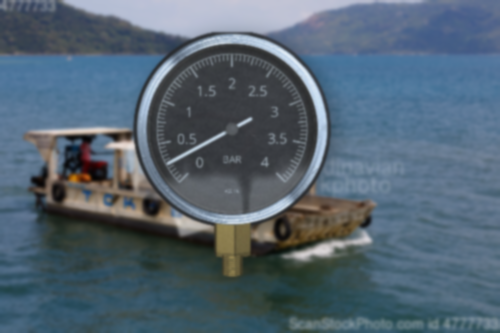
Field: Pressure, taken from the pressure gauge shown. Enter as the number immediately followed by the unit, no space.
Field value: 0.25bar
